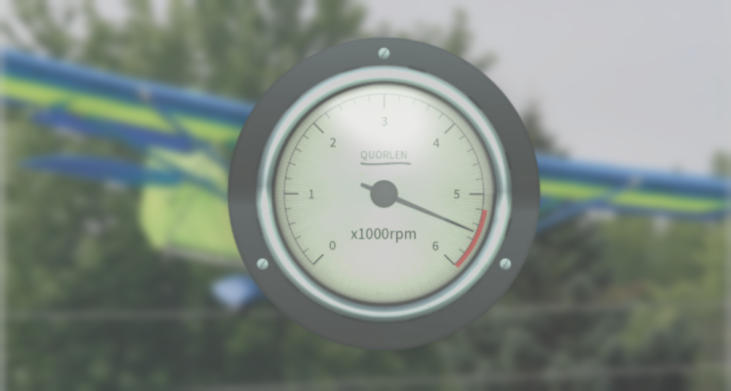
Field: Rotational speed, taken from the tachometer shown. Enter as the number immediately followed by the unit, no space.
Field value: 5500rpm
